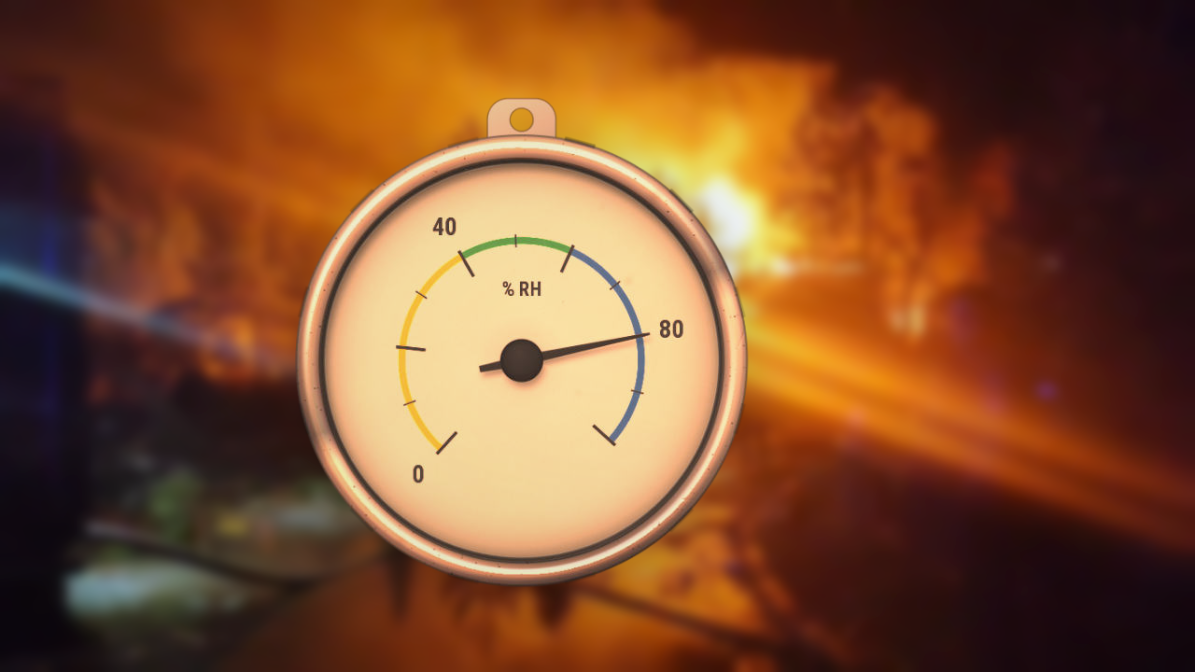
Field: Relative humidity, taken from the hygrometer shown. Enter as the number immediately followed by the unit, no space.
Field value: 80%
